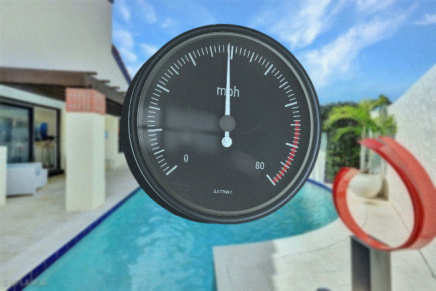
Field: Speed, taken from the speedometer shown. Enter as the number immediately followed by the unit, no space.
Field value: 39mph
